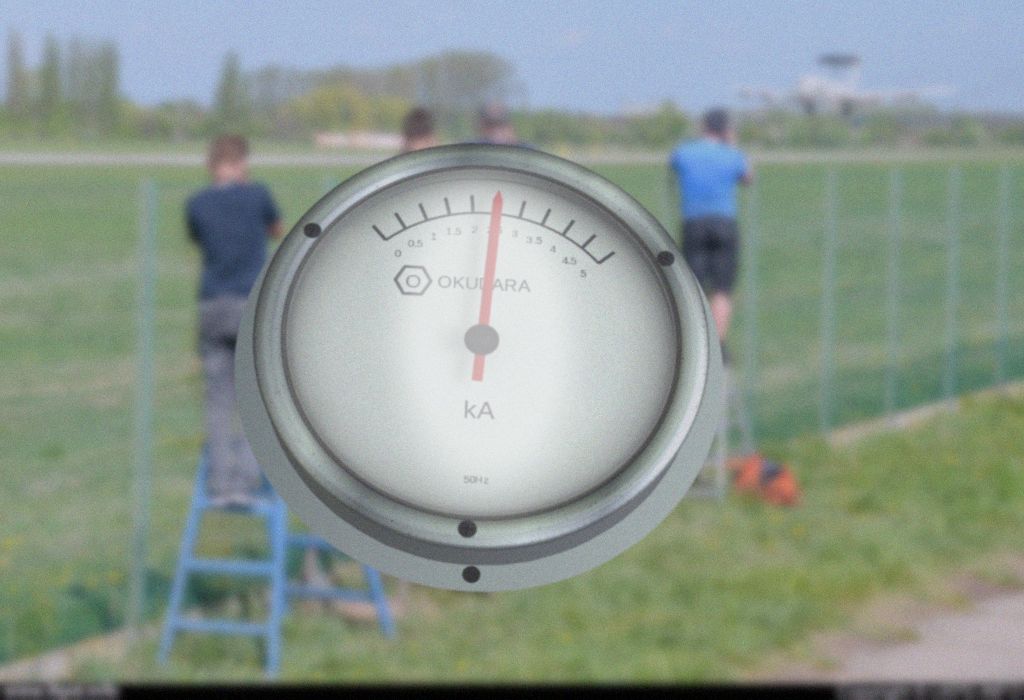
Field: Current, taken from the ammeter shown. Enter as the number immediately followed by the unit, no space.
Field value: 2.5kA
